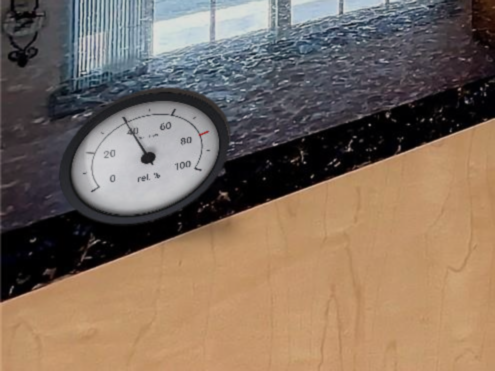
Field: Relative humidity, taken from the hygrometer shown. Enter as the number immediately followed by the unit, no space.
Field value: 40%
